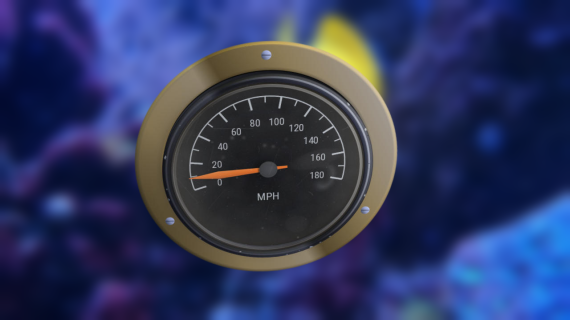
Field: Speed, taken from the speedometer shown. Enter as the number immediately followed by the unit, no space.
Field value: 10mph
